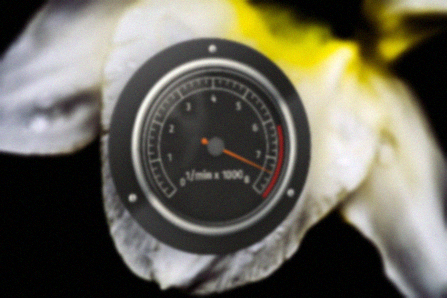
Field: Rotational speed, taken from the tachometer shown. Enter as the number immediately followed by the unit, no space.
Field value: 7400rpm
